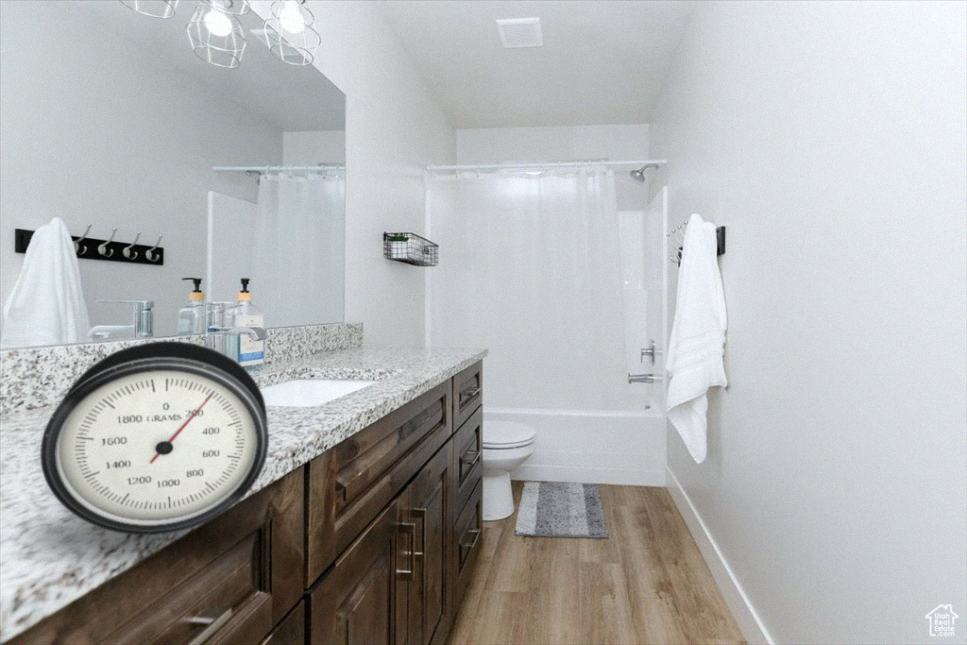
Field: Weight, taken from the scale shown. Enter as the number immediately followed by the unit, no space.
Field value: 200g
